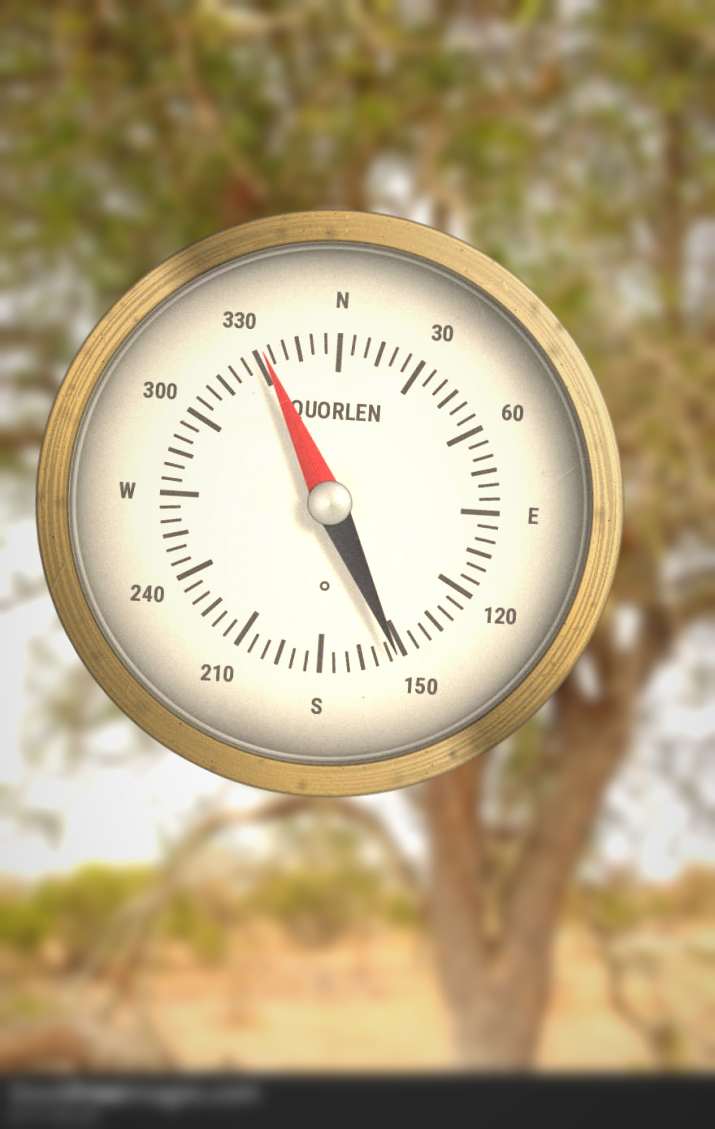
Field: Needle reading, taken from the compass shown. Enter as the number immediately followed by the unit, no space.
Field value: 332.5°
